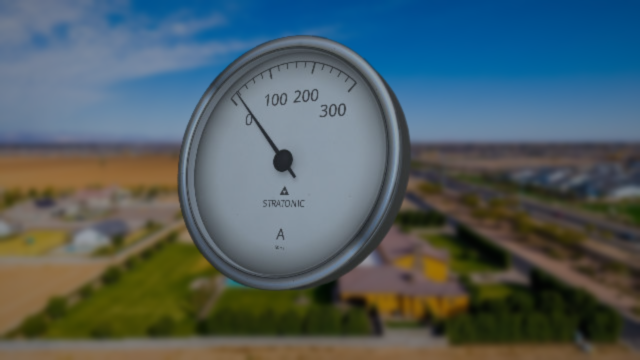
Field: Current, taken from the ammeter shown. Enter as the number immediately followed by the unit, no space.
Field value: 20A
